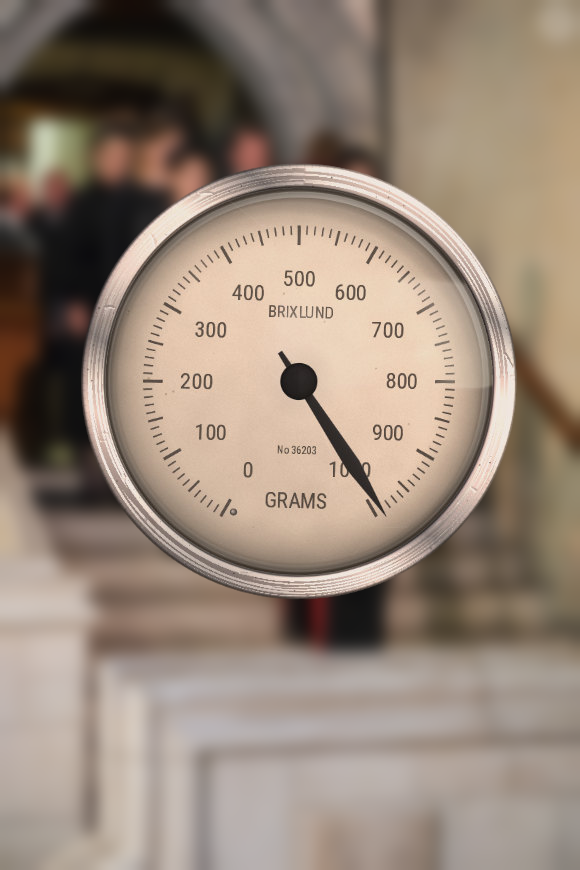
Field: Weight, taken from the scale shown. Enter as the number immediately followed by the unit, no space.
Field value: 990g
